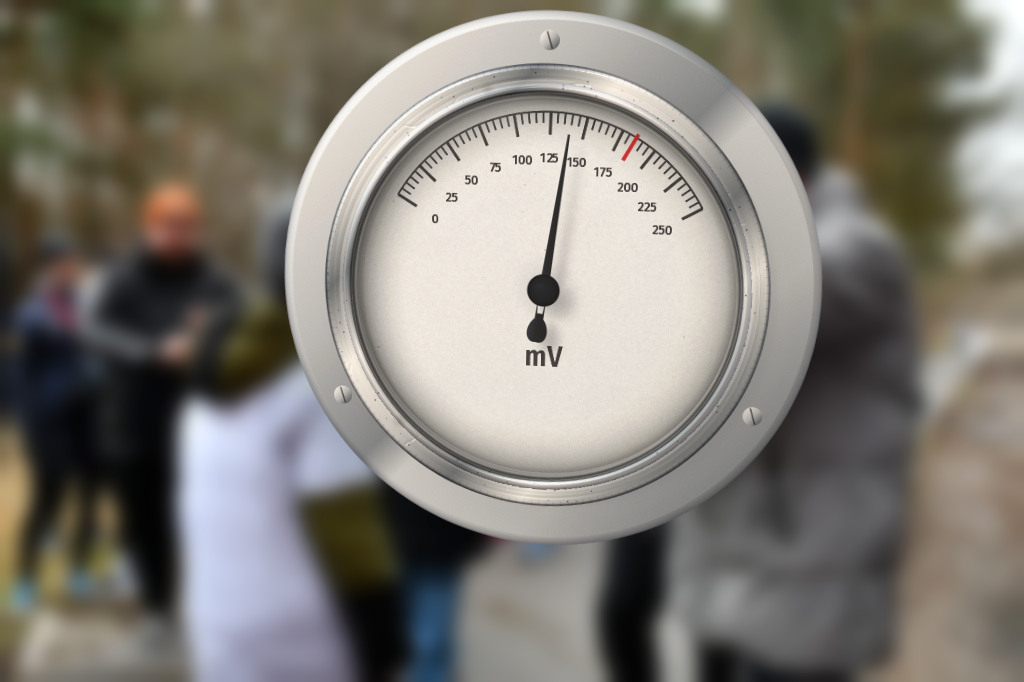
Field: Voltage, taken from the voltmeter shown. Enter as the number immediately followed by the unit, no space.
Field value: 140mV
